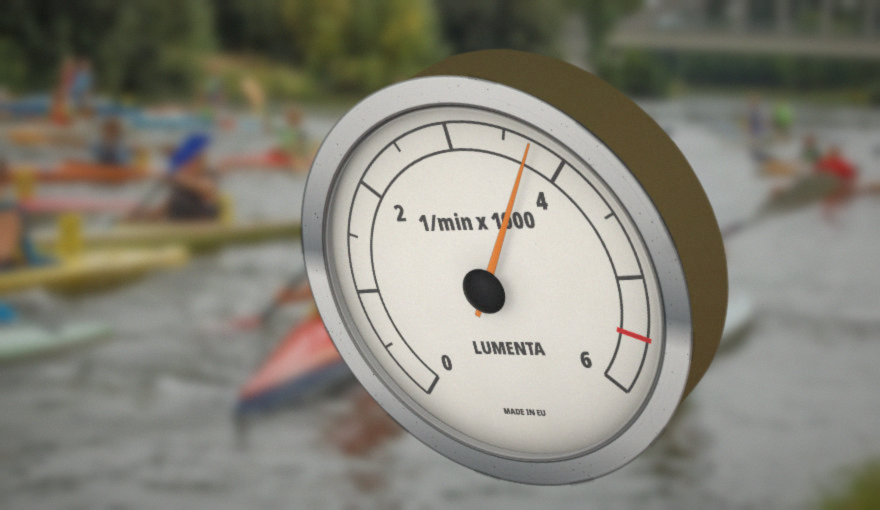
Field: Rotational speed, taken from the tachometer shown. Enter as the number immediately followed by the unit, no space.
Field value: 3750rpm
